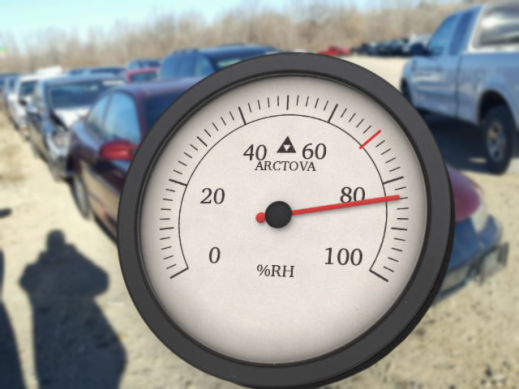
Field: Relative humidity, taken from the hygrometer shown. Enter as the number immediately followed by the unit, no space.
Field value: 84%
